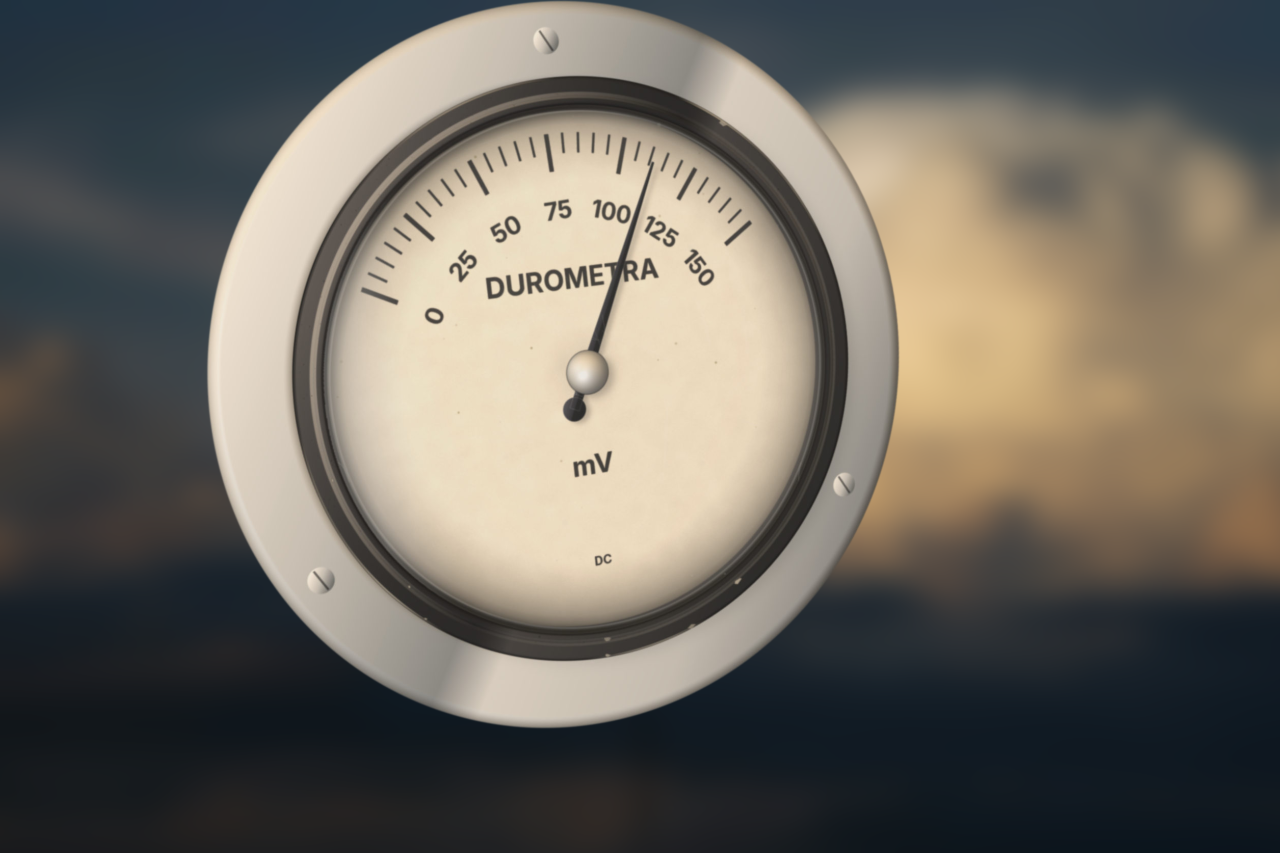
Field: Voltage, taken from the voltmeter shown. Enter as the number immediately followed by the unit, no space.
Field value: 110mV
